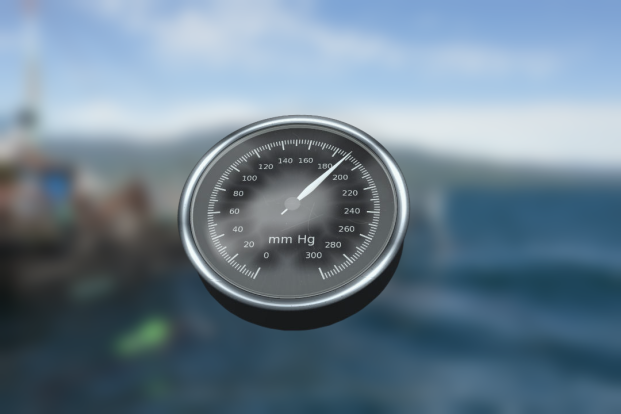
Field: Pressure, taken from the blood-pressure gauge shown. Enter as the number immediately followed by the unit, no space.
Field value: 190mmHg
